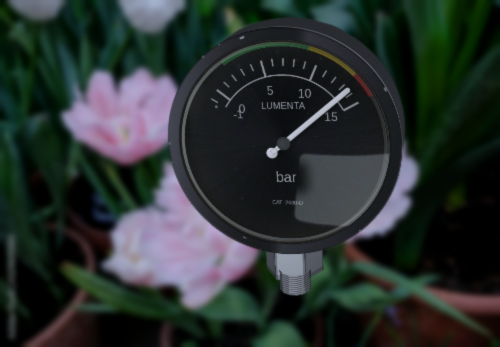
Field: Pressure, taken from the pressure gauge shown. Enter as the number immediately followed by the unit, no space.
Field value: 13.5bar
